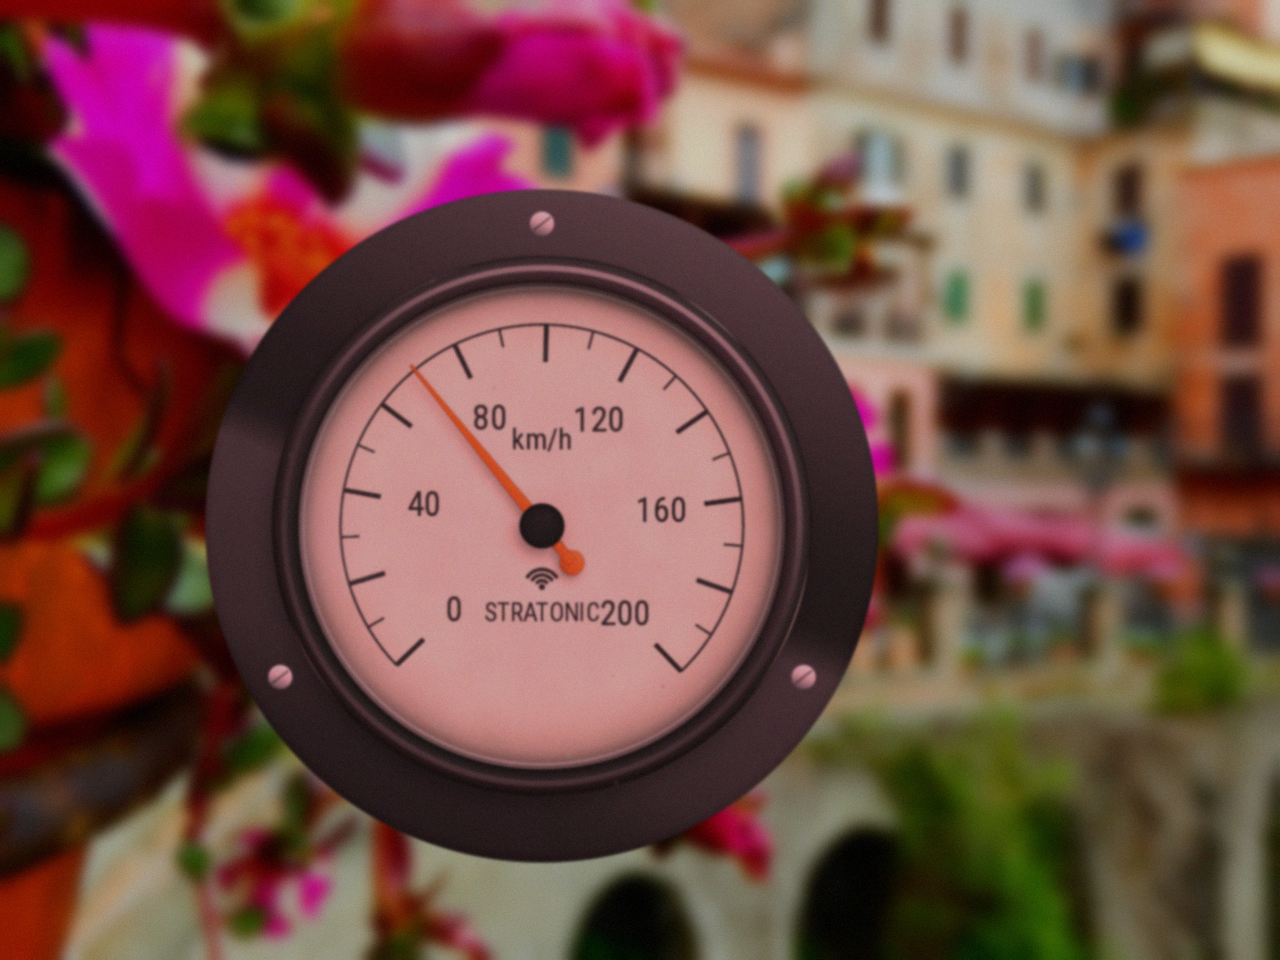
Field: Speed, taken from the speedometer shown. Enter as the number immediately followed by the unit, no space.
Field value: 70km/h
